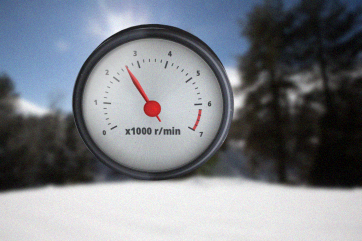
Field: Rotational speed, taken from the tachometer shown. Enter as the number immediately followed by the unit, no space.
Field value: 2600rpm
